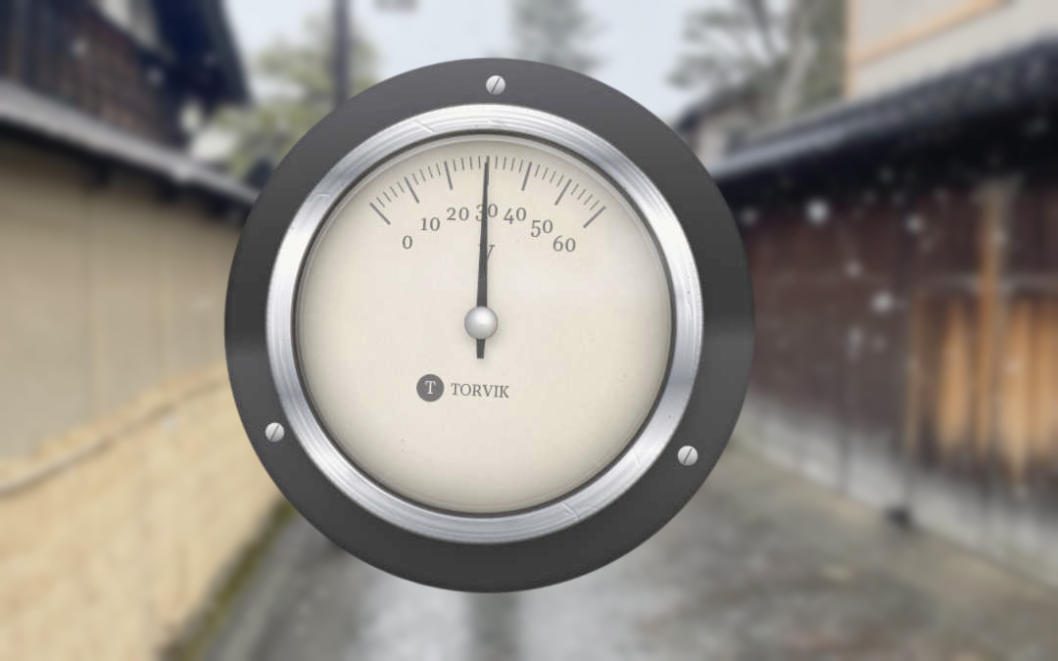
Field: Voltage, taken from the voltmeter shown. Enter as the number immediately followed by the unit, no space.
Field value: 30V
